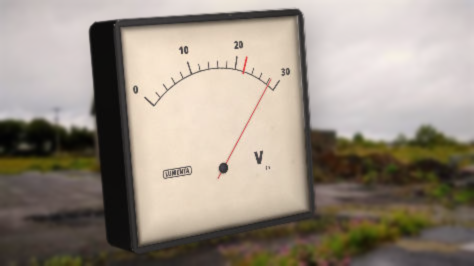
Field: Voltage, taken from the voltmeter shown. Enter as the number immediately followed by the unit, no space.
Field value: 28V
